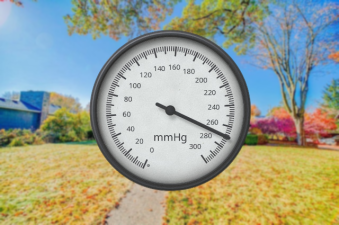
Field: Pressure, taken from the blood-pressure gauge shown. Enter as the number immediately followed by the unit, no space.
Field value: 270mmHg
